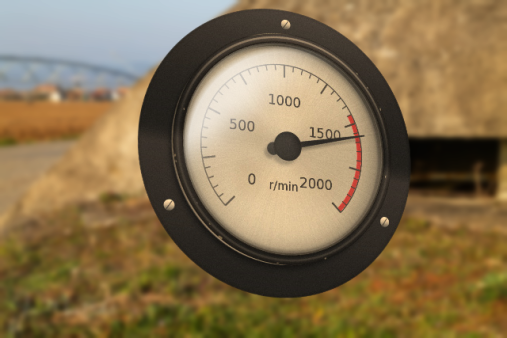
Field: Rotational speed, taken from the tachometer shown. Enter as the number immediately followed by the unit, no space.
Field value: 1575rpm
